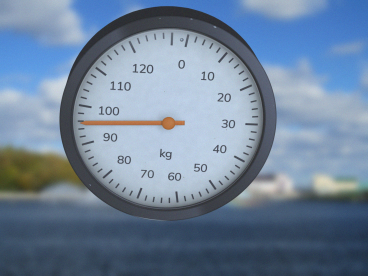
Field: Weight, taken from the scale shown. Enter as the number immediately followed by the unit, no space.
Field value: 96kg
